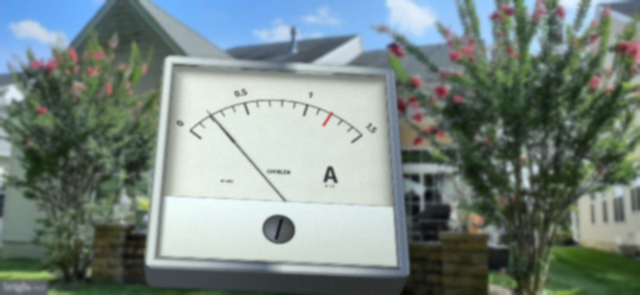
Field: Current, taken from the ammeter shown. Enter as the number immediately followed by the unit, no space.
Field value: 0.2A
